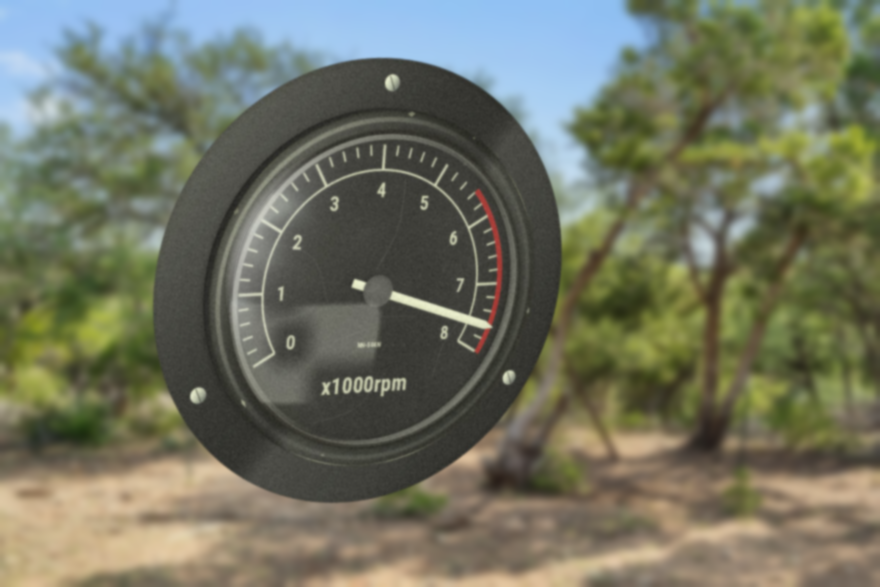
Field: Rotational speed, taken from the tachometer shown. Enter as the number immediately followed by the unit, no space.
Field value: 7600rpm
